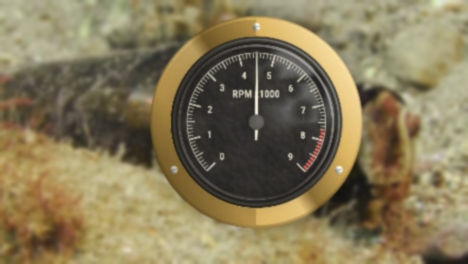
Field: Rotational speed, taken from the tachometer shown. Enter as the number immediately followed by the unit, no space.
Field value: 4500rpm
